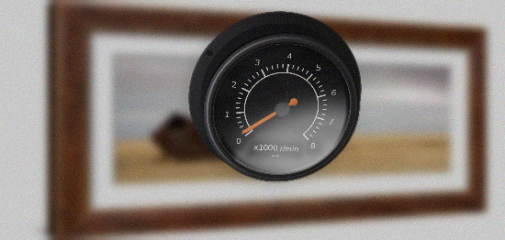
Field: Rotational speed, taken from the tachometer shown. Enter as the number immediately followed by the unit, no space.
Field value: 200rpm
